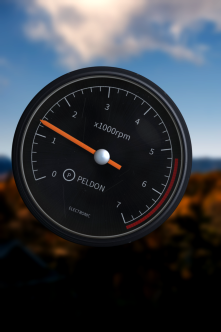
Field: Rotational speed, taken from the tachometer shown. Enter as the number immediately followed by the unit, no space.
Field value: 1300rpm
